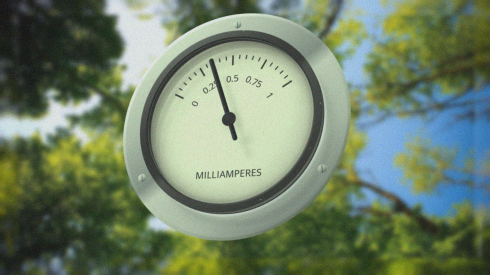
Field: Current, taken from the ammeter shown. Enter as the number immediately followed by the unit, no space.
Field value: 0.35mA
